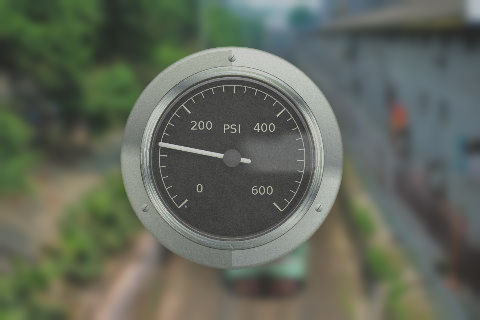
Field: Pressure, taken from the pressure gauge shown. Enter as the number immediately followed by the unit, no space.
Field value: 120psi
